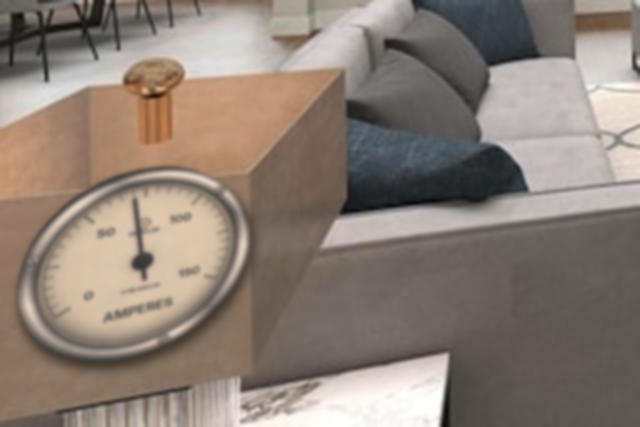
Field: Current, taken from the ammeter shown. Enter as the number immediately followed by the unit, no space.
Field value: 70A
